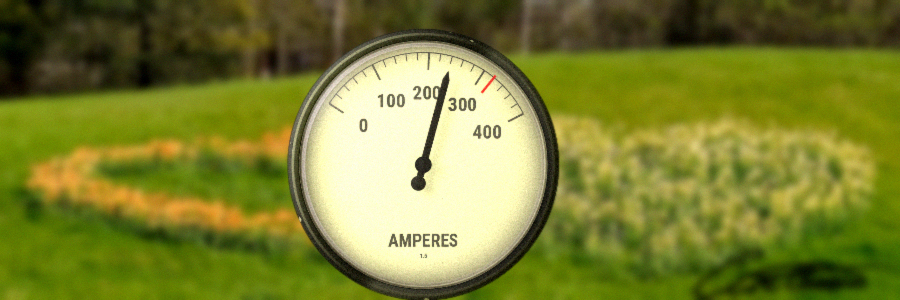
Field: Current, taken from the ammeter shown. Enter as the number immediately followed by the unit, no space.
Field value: 240A
